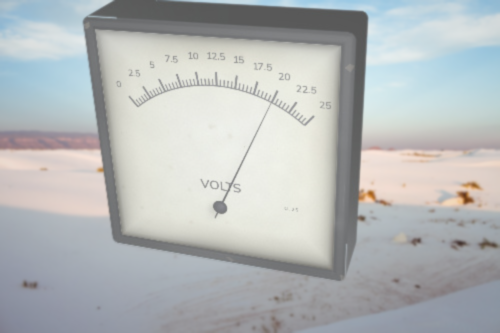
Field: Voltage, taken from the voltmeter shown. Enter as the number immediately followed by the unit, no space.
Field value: 20V
